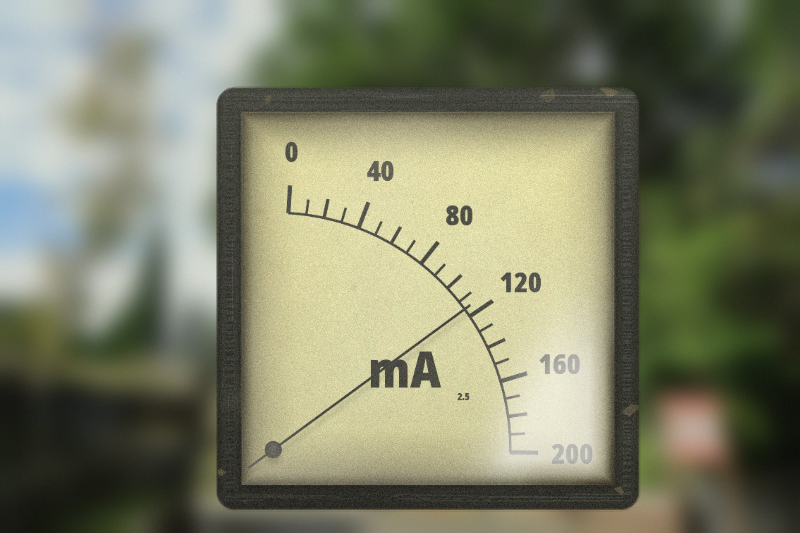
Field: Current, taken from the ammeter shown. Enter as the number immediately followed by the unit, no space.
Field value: 115mA
